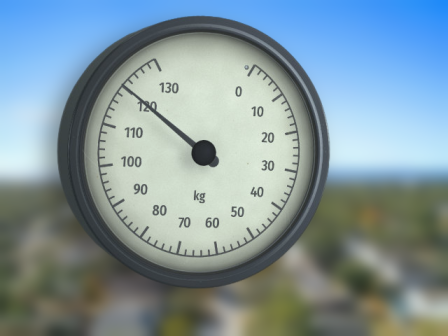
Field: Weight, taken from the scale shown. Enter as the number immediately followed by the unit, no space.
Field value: 120kg
